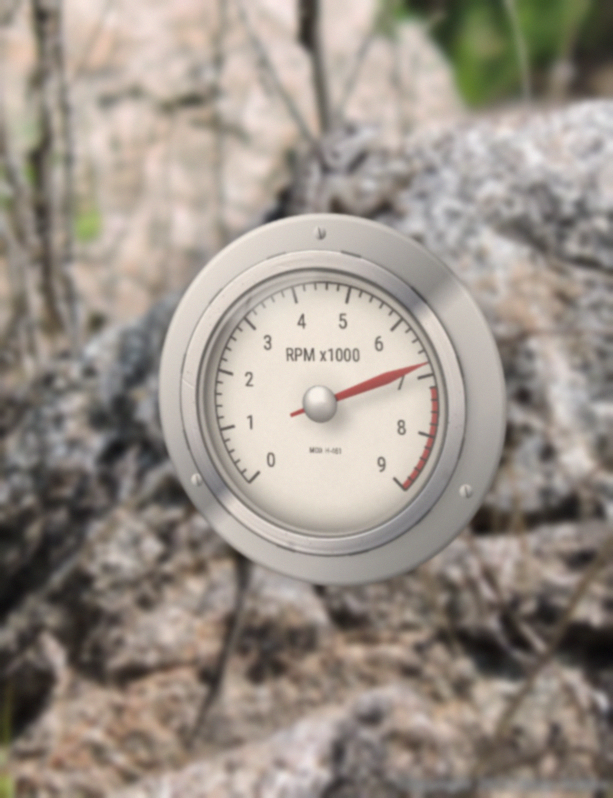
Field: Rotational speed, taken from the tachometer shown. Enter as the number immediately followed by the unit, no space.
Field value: 6800rpm
